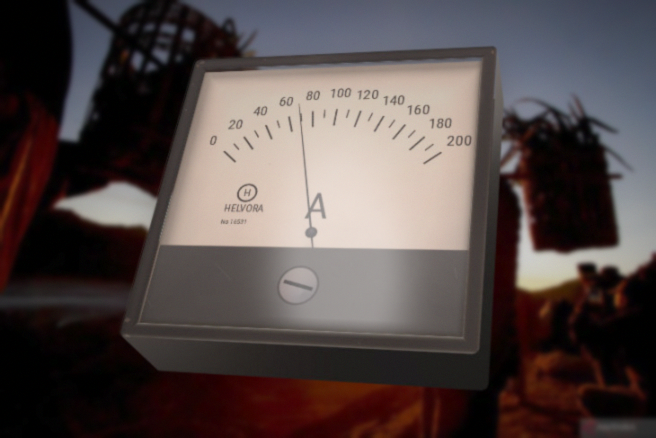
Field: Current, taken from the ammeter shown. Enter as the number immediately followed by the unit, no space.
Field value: 70A
